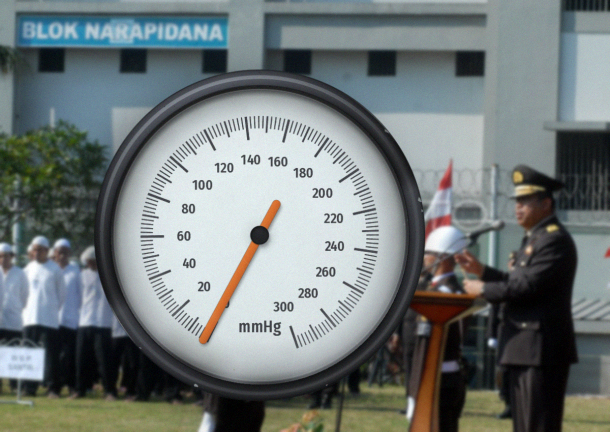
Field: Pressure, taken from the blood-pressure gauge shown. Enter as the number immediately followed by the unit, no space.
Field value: 2mmHg
